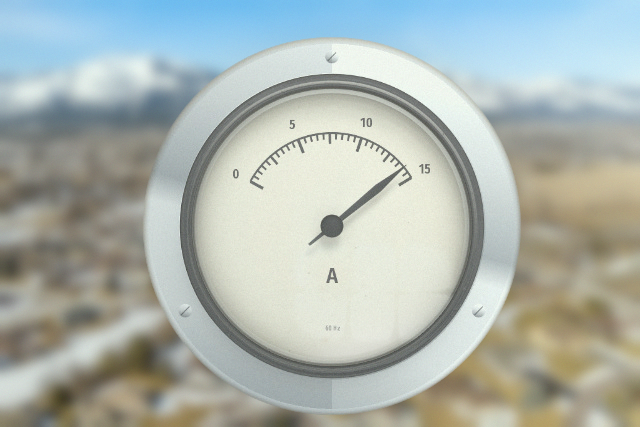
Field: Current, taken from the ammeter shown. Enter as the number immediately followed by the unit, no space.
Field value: 14A
